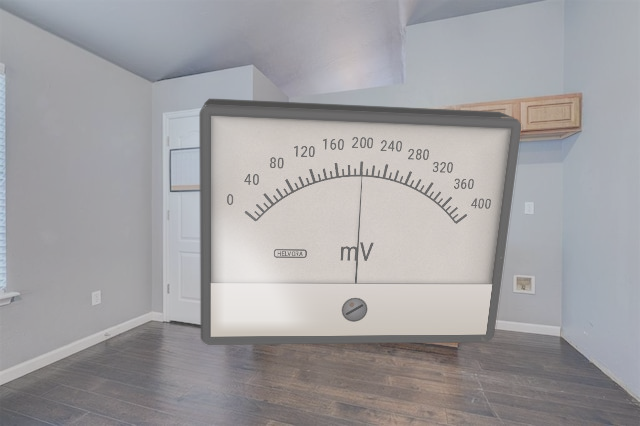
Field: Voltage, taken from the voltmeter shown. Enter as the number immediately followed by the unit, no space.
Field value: 200mV
